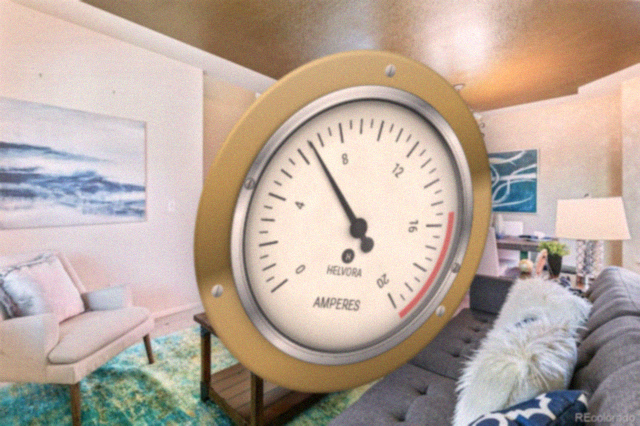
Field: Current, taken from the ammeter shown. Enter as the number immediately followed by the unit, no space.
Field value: 6.5A
